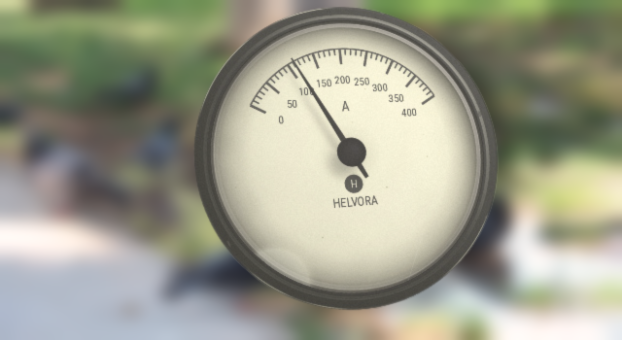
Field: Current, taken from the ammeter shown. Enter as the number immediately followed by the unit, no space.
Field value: 110A
